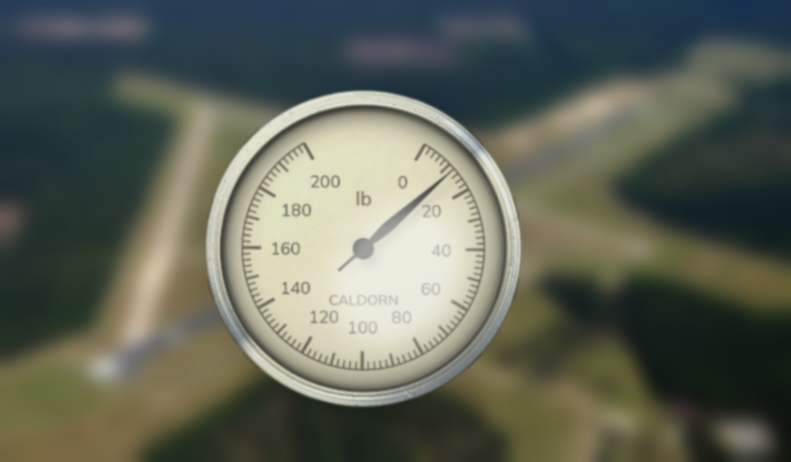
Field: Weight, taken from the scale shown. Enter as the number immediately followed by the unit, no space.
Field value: 12lb
